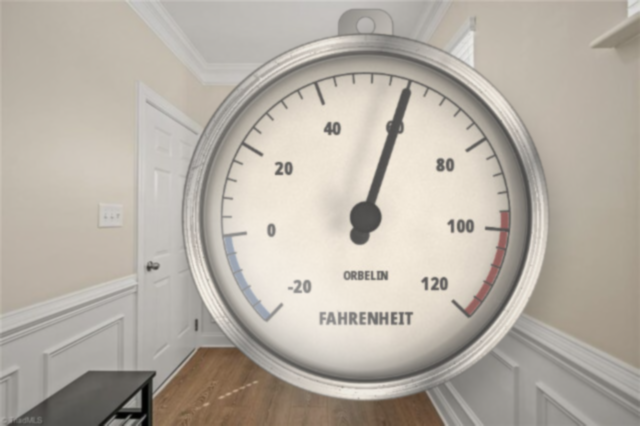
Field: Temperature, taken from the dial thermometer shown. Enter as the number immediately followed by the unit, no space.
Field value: 60°F
